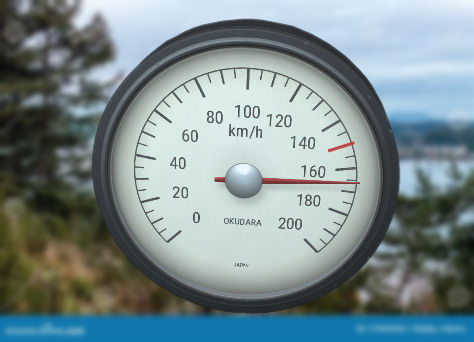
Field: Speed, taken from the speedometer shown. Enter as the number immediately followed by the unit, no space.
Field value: 165km/h
